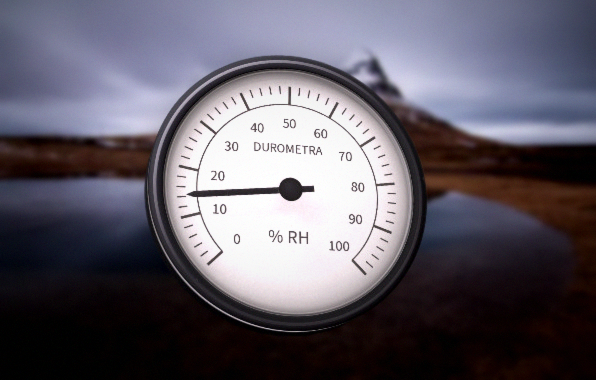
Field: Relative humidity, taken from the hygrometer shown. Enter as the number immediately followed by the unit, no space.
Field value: 14%
